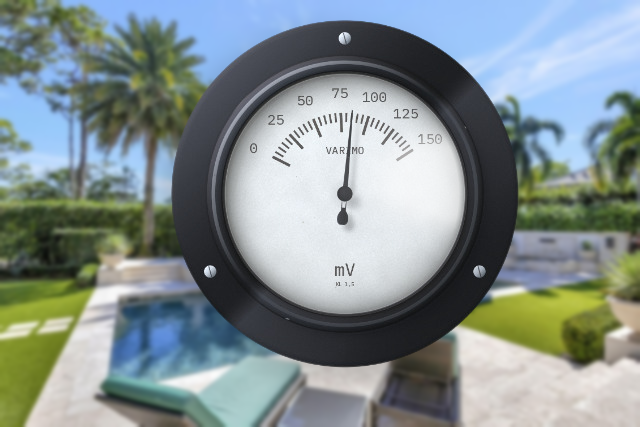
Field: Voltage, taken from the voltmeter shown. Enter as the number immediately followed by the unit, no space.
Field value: 85mV
